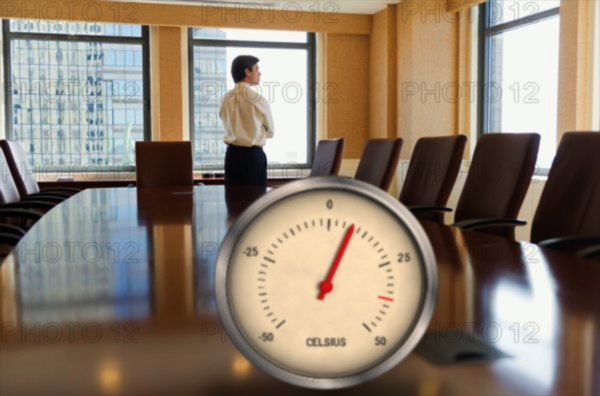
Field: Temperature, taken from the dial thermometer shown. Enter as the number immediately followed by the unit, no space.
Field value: 7.5°C
